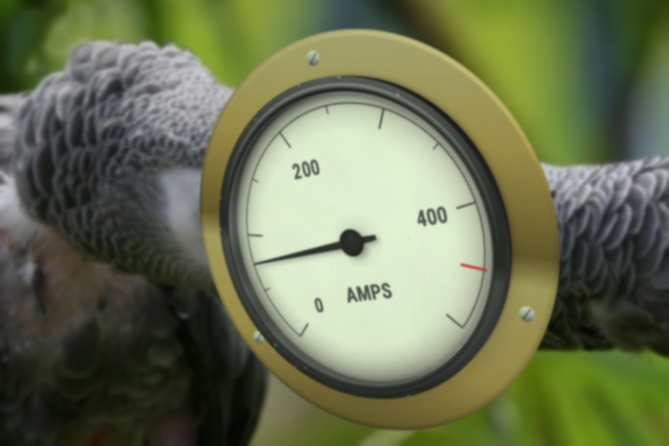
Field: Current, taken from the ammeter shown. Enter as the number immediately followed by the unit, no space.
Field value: 75A
